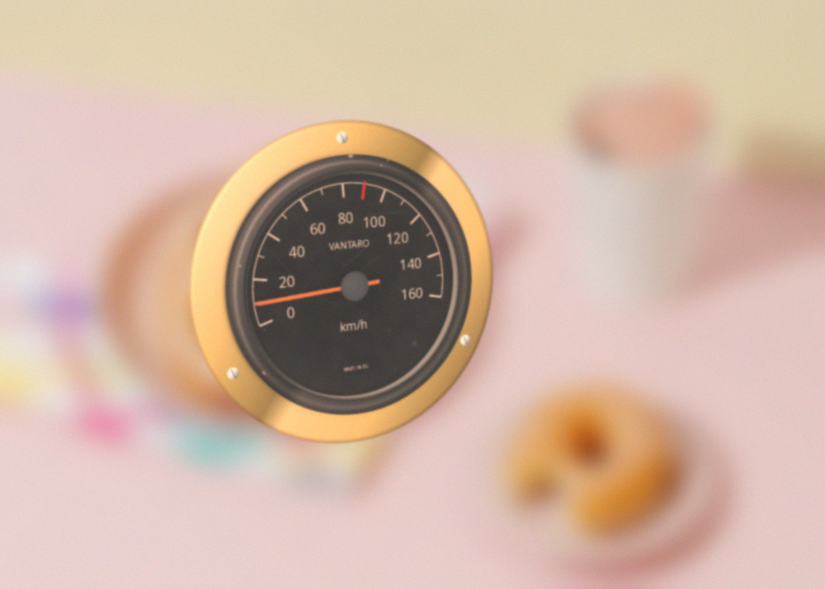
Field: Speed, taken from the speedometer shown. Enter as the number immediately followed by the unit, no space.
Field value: 10km/h
